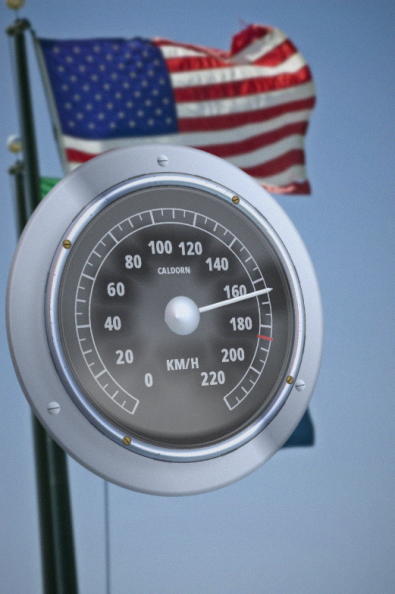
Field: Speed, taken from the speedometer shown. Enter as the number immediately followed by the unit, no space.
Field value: 165km/h
